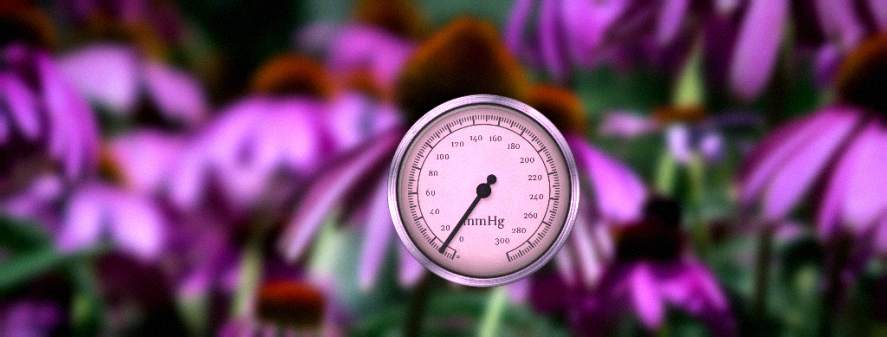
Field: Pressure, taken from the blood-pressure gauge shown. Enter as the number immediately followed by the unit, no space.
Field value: 10mmHg
